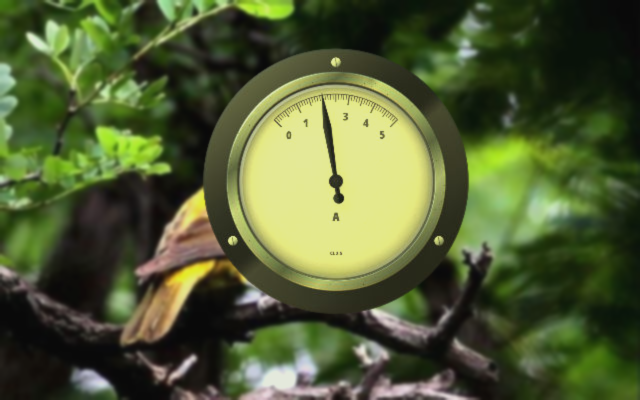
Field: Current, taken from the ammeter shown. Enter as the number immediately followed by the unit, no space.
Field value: 2A
